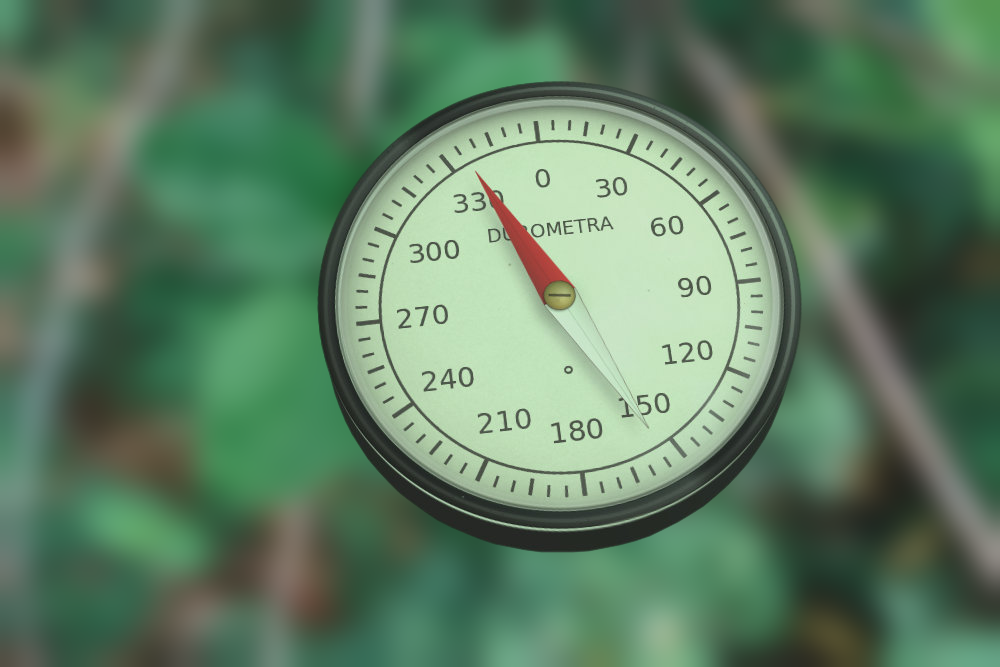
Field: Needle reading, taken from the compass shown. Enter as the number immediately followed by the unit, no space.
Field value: 335°
